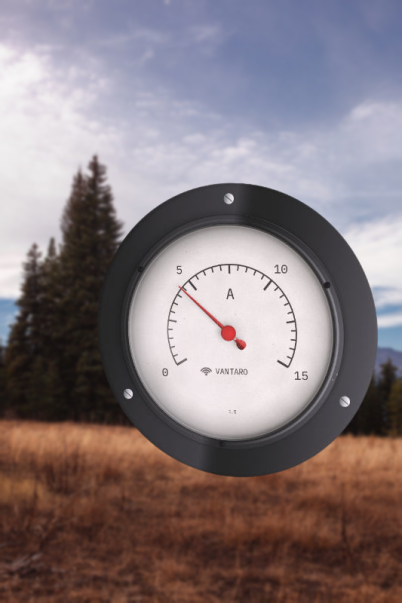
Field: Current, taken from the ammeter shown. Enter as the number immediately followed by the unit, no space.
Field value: 4.5A
